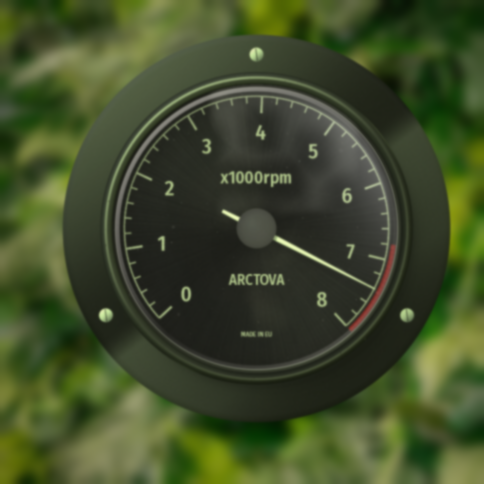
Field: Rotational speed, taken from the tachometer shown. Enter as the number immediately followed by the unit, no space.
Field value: 7400rpm
